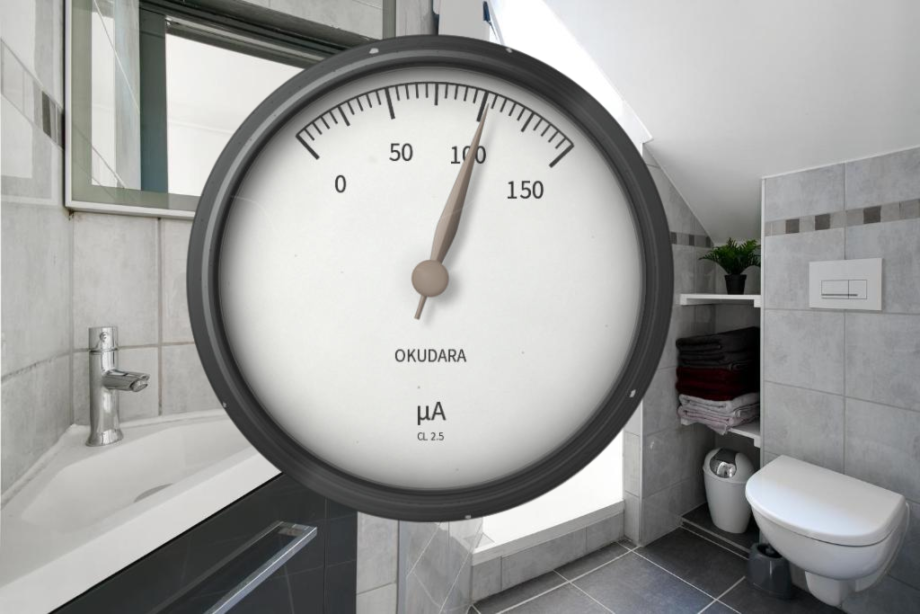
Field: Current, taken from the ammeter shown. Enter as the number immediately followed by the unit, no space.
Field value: 102.5µA
